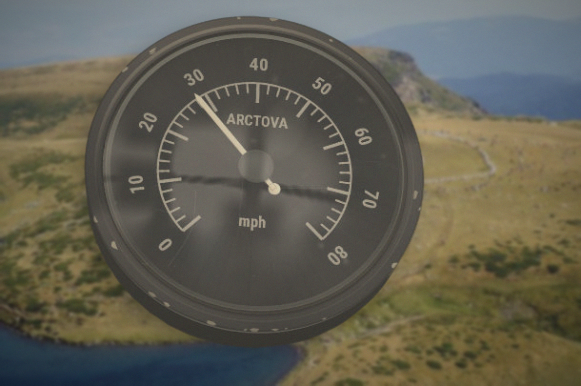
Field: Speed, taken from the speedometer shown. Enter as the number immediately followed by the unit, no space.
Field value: 28mph
